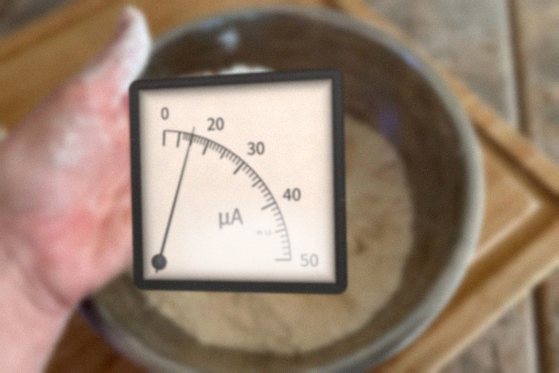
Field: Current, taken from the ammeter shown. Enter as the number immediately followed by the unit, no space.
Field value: 15µA
